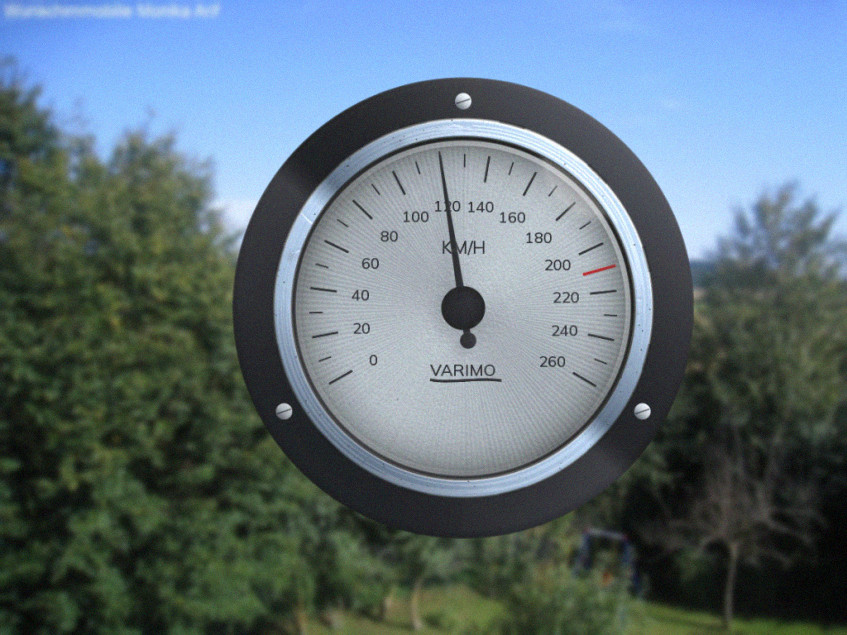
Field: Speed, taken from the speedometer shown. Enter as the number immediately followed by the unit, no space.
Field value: 120km/h
